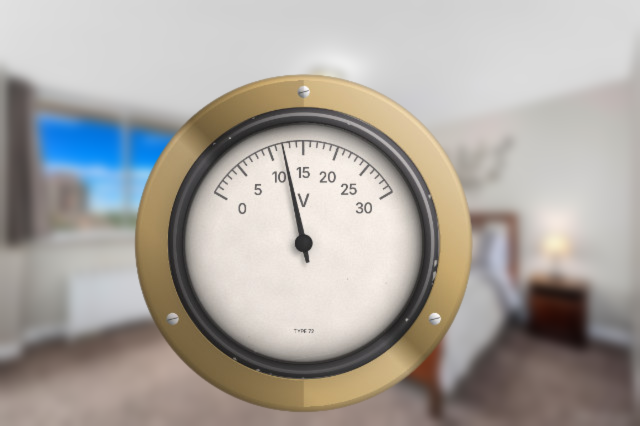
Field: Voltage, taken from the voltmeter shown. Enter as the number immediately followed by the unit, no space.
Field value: 12V
